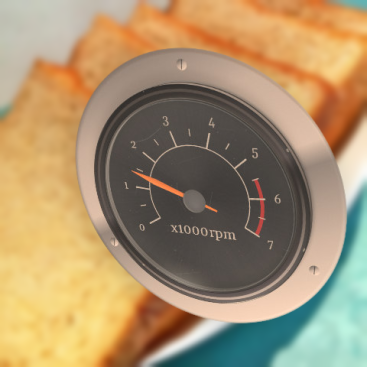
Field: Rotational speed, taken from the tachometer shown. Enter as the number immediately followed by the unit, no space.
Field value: 1500rpm
